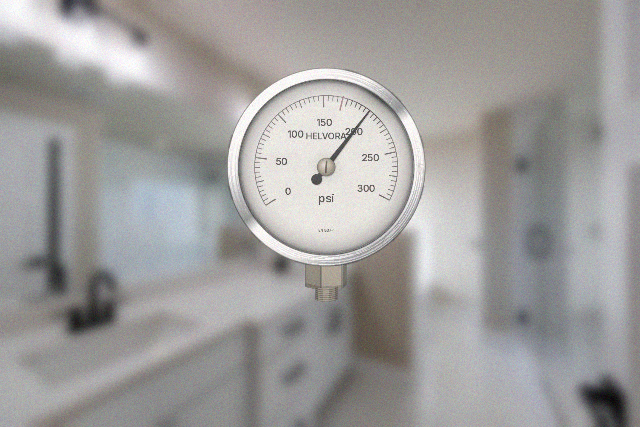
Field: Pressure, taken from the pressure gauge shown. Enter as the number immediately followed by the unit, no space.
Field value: 200psi
